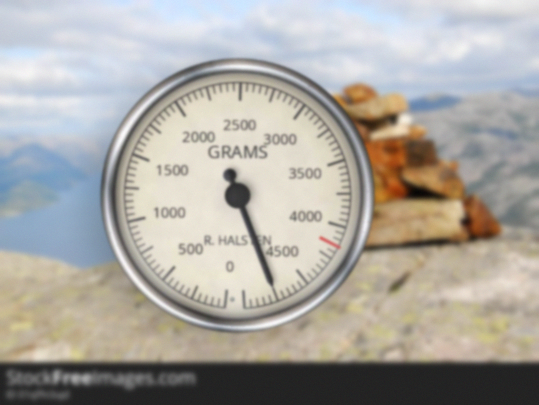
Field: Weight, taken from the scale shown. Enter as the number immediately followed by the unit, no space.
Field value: 4750g
